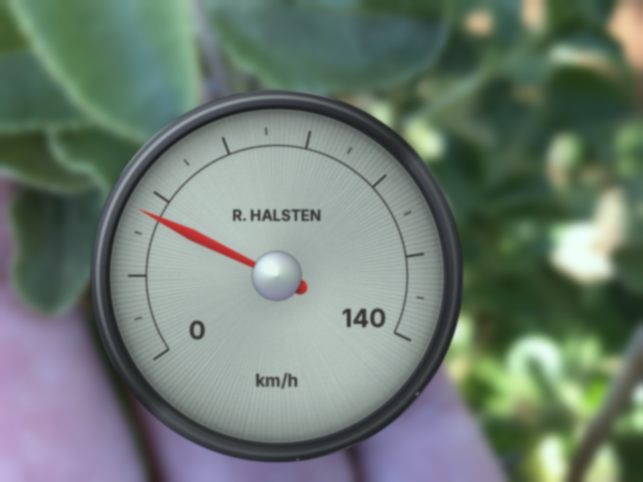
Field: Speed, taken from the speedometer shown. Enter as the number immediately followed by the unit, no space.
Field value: 35km/h
